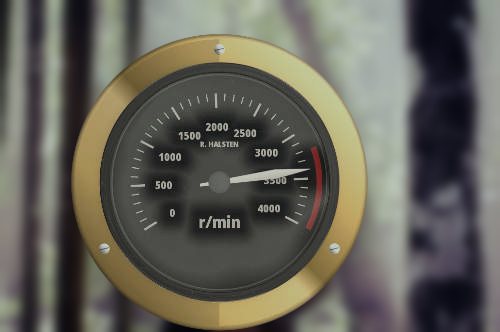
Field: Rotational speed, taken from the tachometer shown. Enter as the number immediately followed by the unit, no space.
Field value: 3400rpm
